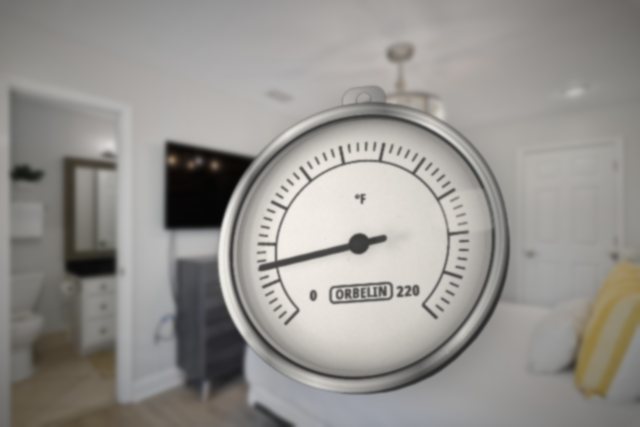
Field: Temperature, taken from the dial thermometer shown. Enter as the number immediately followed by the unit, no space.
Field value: 28°F
